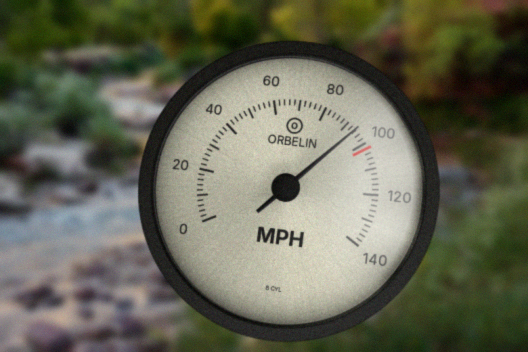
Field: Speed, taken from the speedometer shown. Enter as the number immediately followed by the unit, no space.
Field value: 94mph
